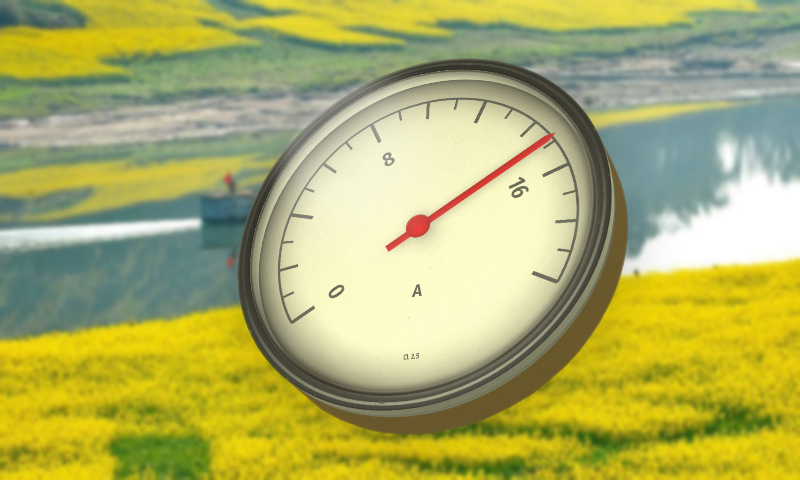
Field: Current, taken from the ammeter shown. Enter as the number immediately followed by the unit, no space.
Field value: 15A
